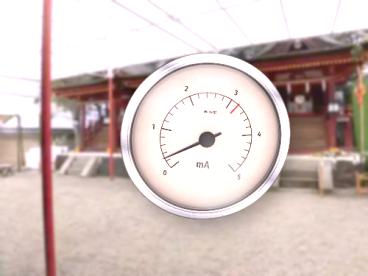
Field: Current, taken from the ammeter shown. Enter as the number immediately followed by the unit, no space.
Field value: 0.3mA
